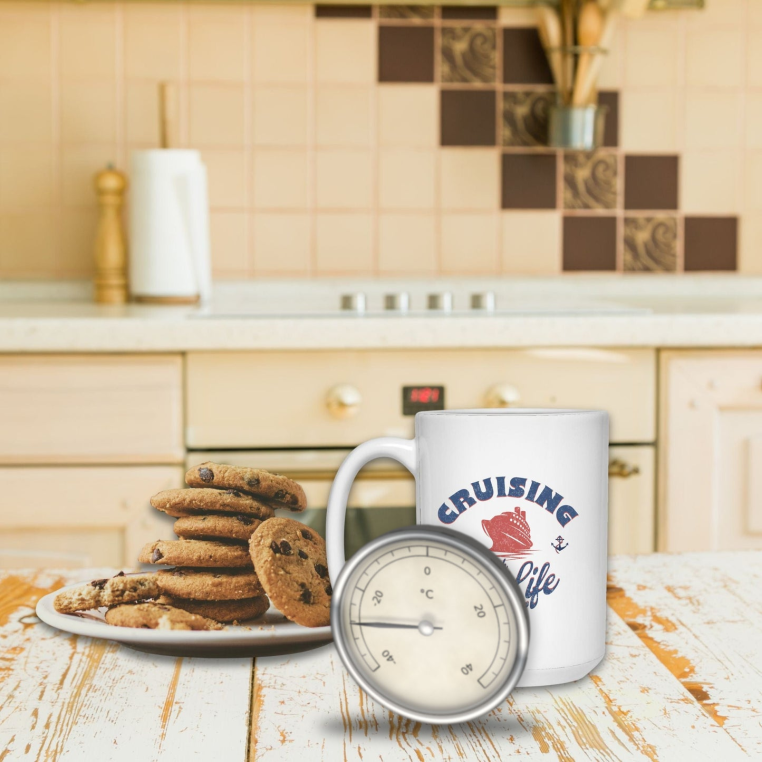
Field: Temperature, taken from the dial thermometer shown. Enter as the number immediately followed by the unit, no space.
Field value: -28°C
